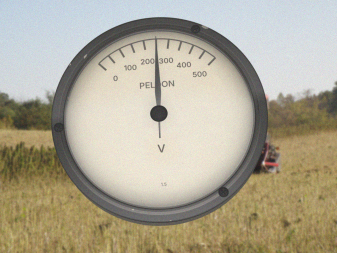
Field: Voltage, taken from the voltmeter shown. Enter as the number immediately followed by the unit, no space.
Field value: 250V
